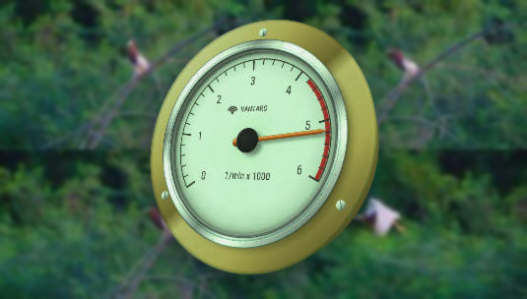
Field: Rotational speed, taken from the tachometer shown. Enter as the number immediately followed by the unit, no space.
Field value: 5200rpm
